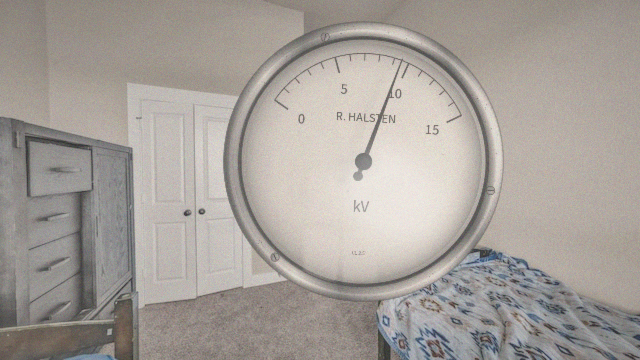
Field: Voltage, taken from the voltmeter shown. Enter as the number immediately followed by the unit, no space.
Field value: 9.5kV
